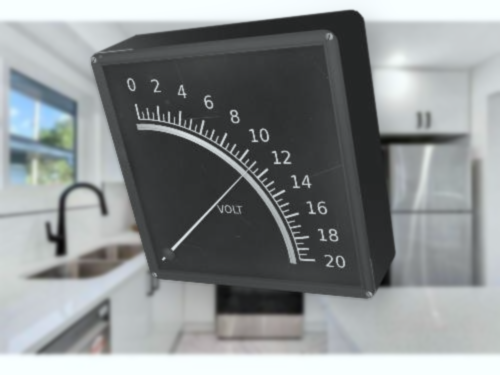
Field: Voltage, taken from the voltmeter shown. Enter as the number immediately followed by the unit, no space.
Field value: 11V
